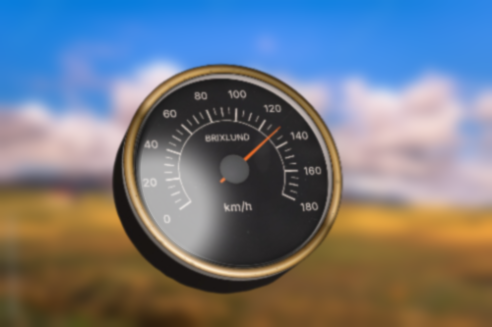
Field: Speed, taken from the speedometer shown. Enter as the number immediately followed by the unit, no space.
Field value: 130km/h
